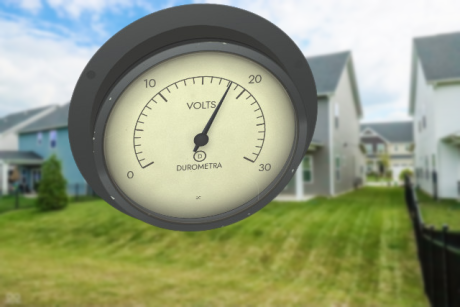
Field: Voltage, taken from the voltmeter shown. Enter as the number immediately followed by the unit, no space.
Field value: 18V
